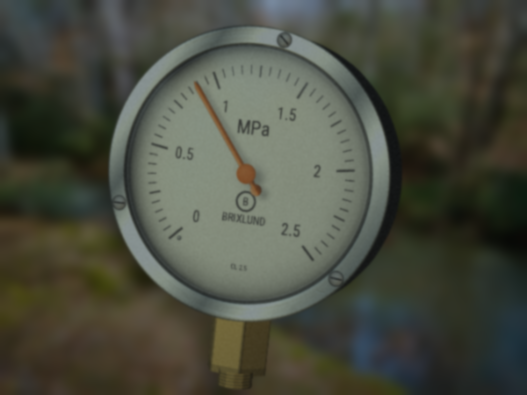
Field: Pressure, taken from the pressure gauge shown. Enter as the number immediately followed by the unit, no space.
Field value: 0.9MPa
